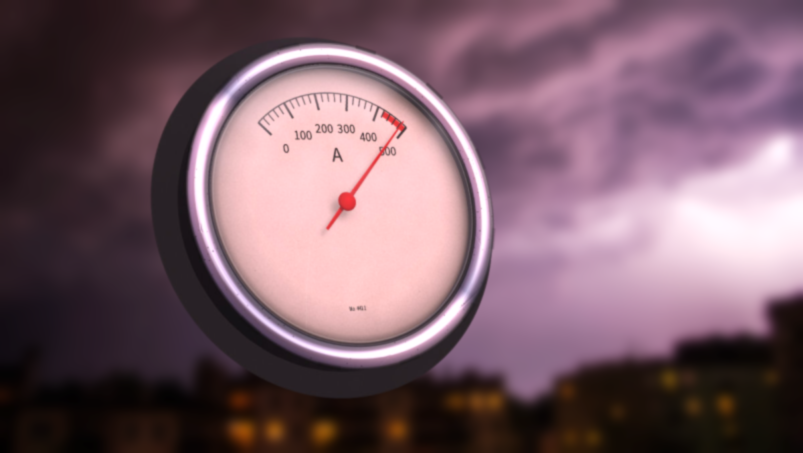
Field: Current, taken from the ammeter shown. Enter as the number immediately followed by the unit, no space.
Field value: 480A
